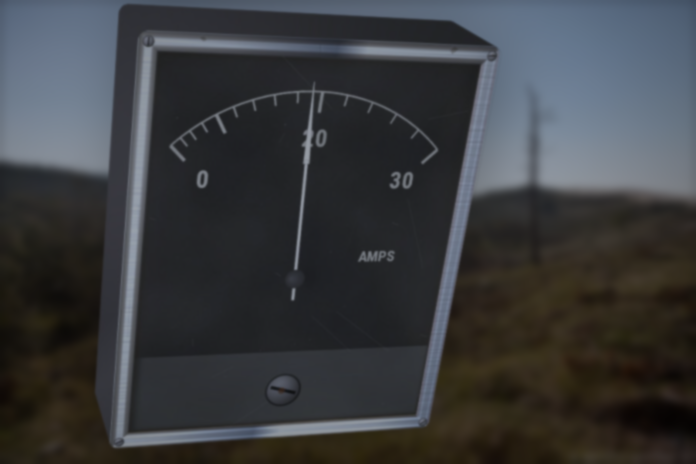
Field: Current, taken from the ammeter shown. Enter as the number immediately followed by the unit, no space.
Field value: 19A
